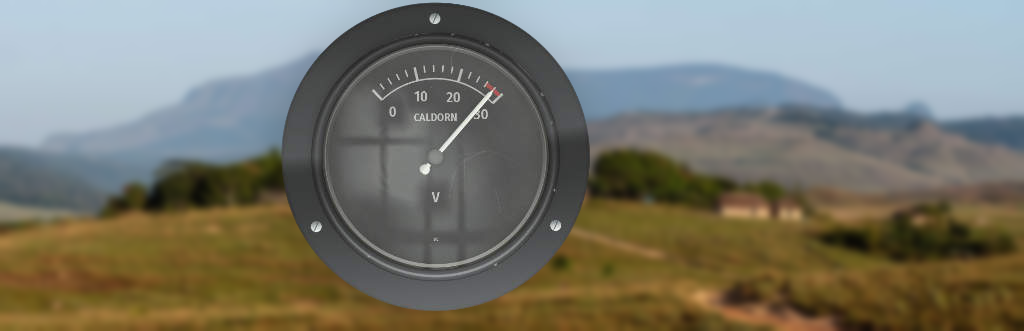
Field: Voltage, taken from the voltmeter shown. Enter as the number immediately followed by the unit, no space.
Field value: 28V
